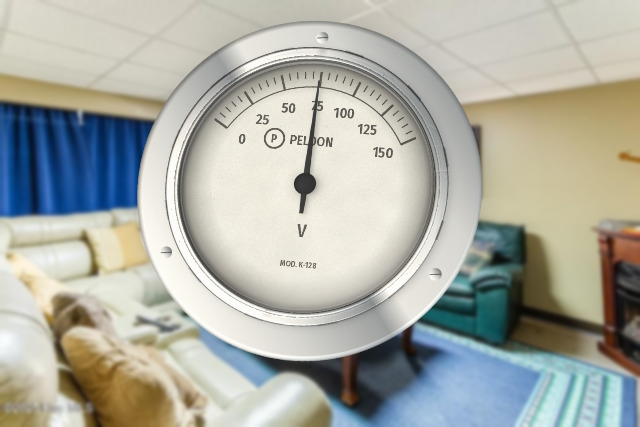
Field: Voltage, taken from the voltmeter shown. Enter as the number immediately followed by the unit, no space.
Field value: 75V
